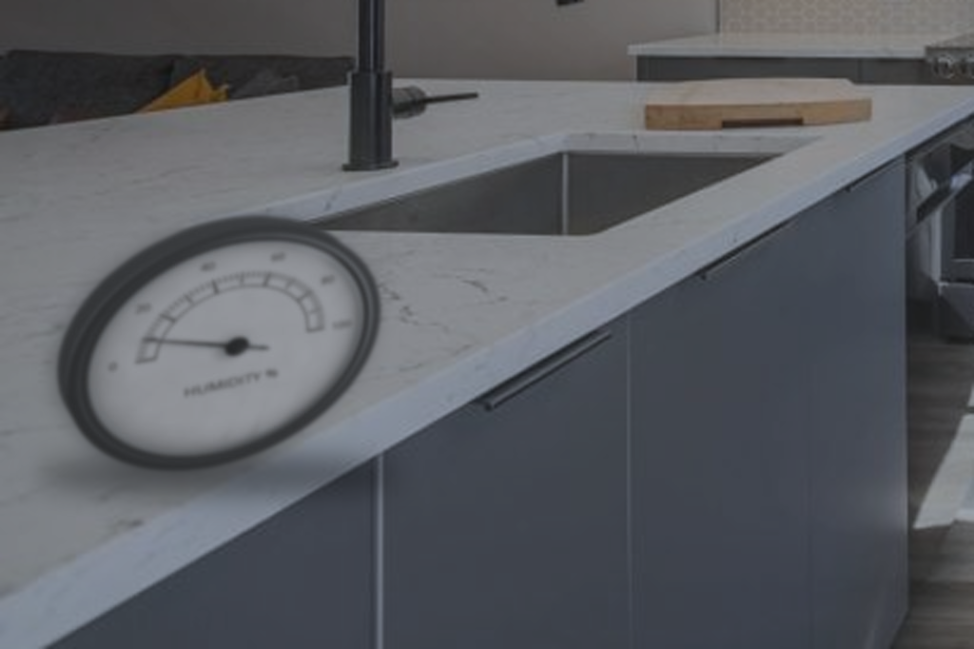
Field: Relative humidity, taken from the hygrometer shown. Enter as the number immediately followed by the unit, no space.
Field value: 10%
